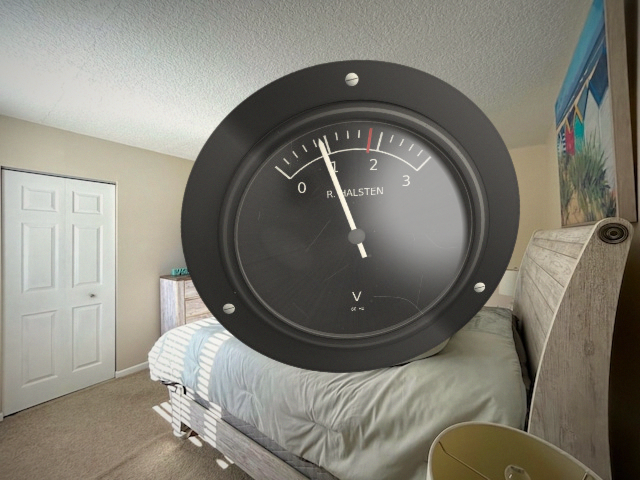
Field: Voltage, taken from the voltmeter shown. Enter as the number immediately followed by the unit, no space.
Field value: 0.9V
